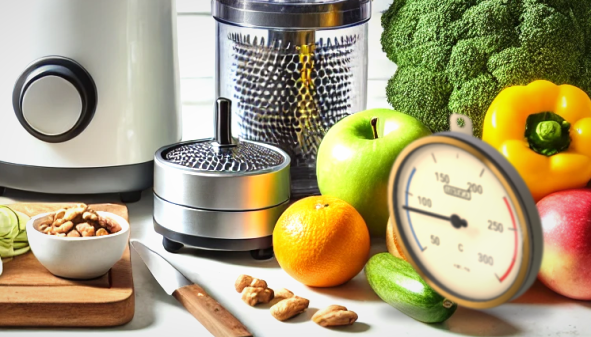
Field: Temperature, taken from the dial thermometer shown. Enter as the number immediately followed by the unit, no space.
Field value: 87.5°C
